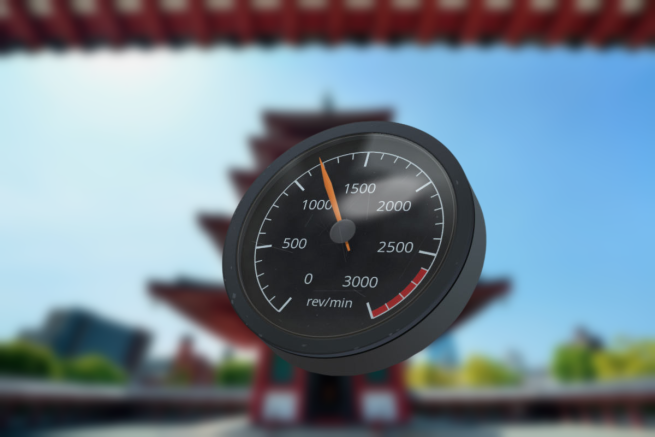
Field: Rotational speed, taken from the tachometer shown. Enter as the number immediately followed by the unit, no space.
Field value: 1200rpm
